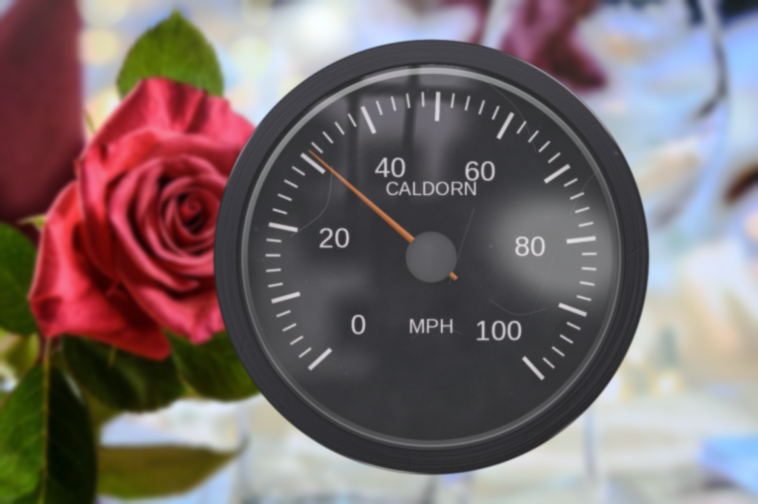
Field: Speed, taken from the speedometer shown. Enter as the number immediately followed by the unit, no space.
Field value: 31mph
